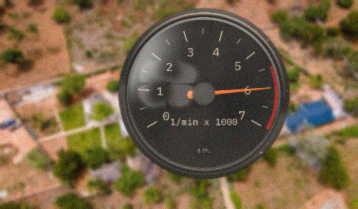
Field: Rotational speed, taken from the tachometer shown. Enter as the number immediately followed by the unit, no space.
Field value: 6000rpm
